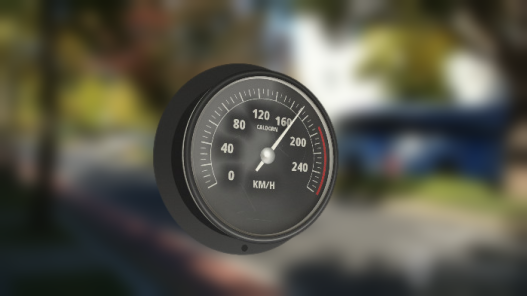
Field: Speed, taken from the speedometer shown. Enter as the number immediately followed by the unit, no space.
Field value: 170km/h
